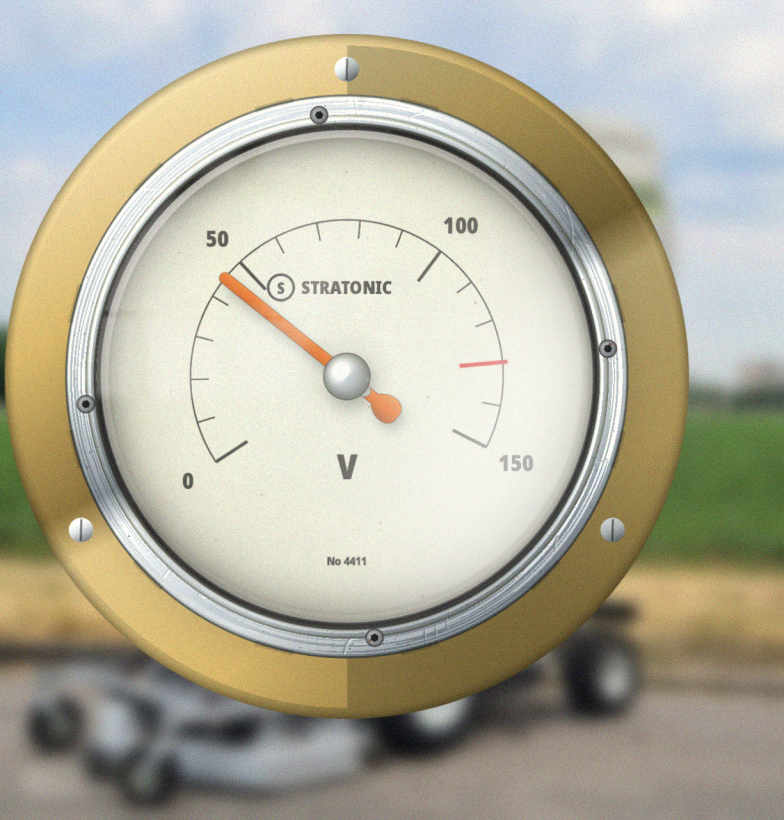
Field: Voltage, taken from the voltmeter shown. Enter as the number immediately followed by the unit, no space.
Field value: 45V
